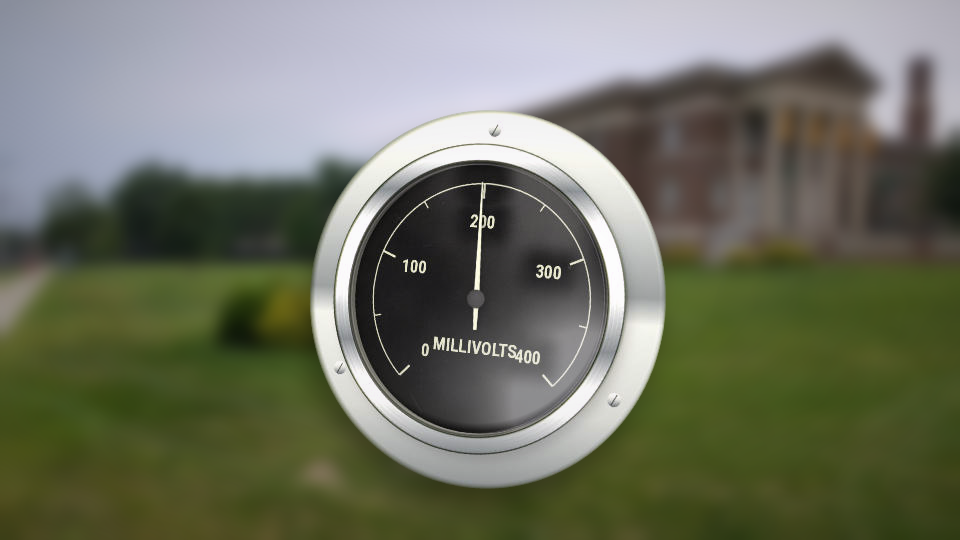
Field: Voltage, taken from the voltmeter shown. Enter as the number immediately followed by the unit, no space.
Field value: 200mV
